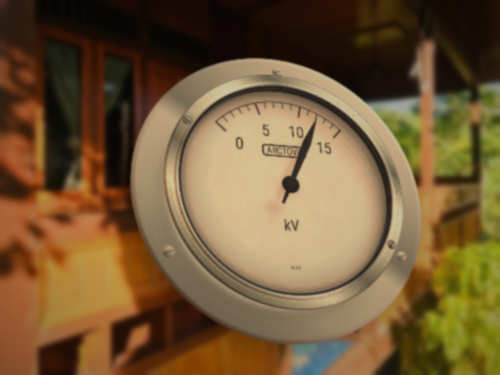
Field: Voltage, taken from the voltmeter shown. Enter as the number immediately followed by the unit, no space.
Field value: 12kV
